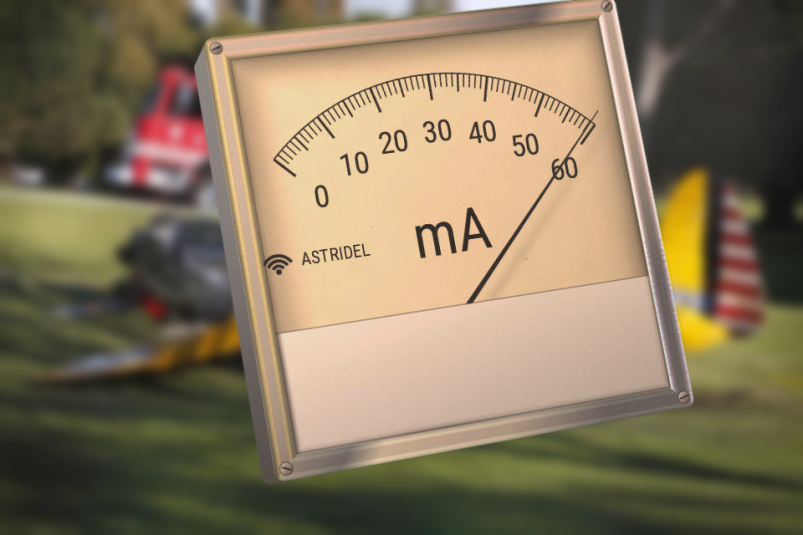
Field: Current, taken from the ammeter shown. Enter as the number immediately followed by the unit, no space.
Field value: 59mA
